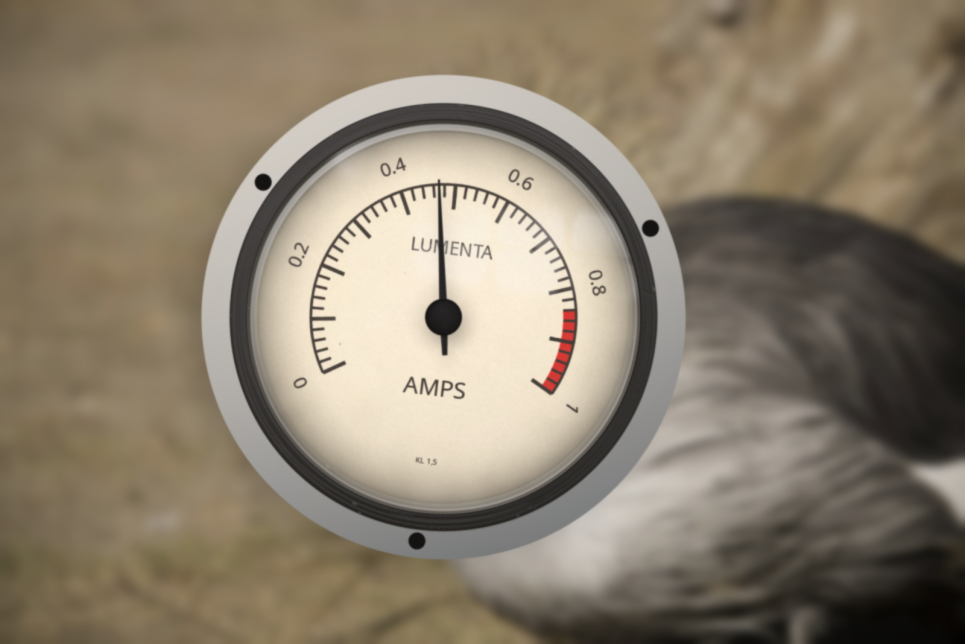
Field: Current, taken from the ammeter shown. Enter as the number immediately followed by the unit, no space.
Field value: 0.47A
